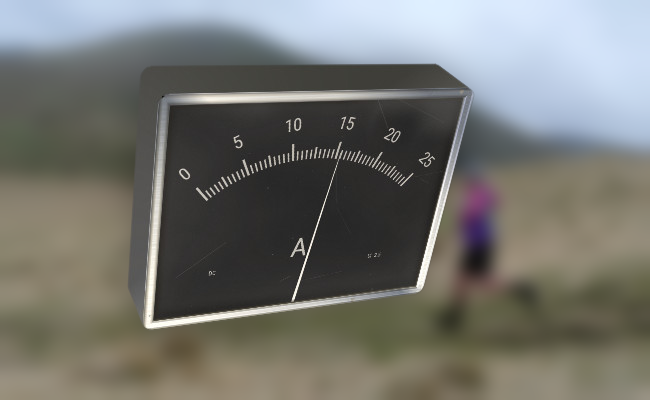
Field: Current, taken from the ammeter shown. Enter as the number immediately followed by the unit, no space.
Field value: 15A
